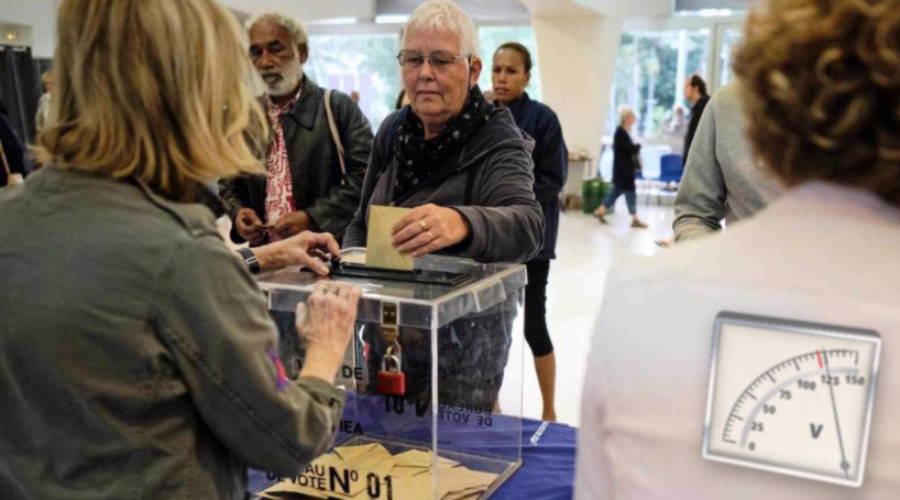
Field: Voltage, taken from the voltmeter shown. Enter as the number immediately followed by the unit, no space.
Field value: 125V
